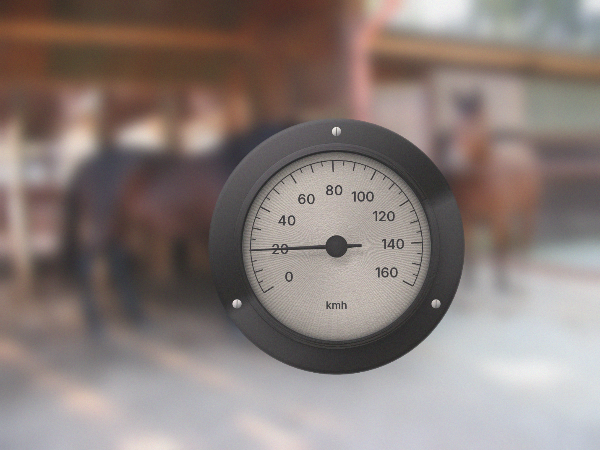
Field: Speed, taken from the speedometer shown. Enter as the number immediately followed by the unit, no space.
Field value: 20km/h
